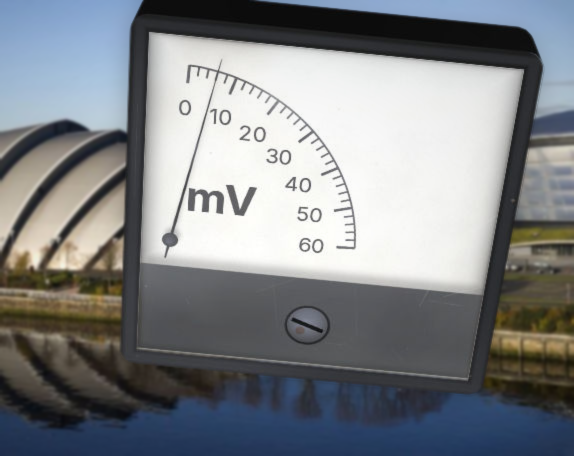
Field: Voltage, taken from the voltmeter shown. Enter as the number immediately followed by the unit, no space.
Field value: 6mV
